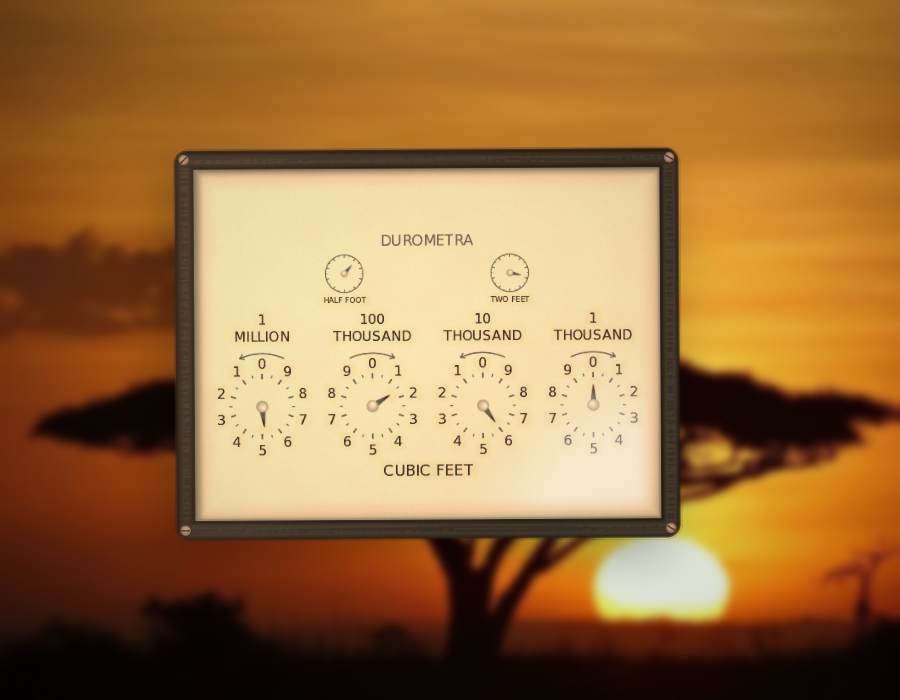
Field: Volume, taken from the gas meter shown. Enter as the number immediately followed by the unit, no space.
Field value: 516000ft³
